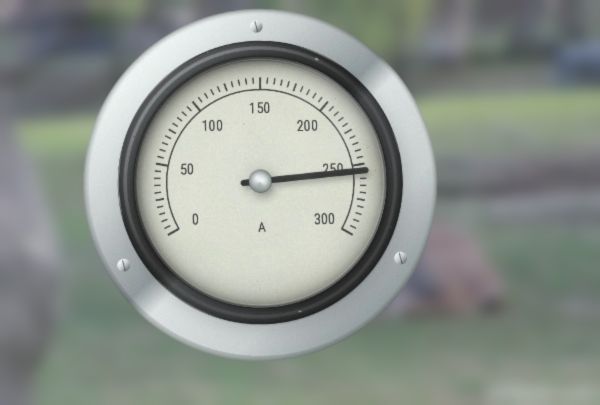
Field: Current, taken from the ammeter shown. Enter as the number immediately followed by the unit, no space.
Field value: 255A
